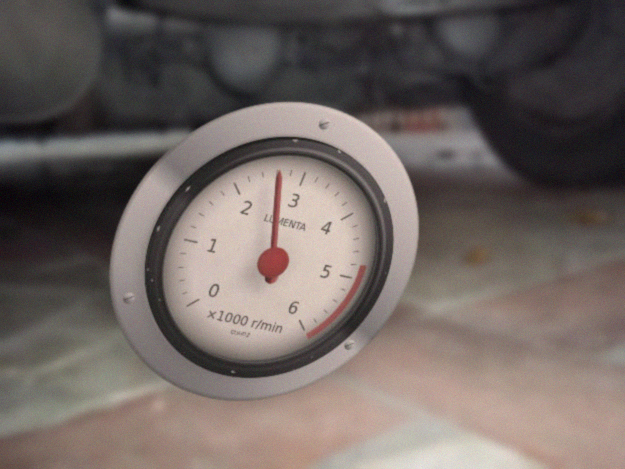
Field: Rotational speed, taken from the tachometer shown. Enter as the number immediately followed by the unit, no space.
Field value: 2600rpm
